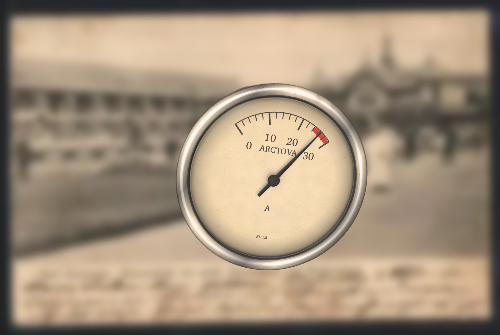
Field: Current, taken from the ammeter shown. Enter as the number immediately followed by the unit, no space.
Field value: 26A
